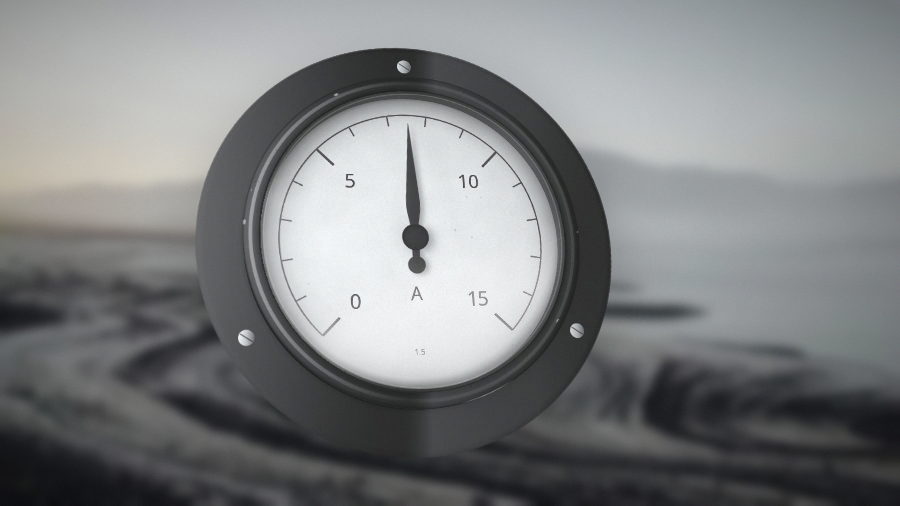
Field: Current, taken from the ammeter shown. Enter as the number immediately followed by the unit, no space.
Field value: 7.5A
